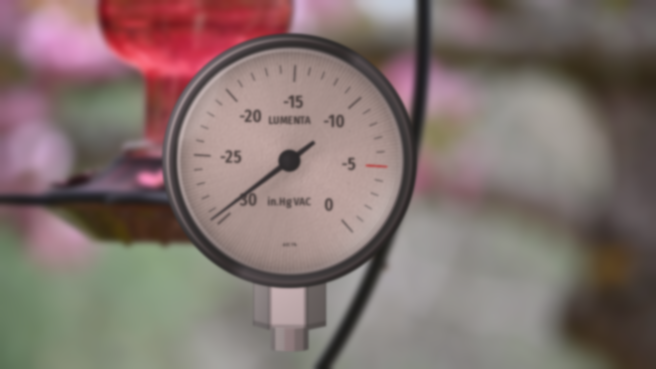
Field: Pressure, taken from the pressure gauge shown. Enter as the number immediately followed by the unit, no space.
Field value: -29.5inHg
